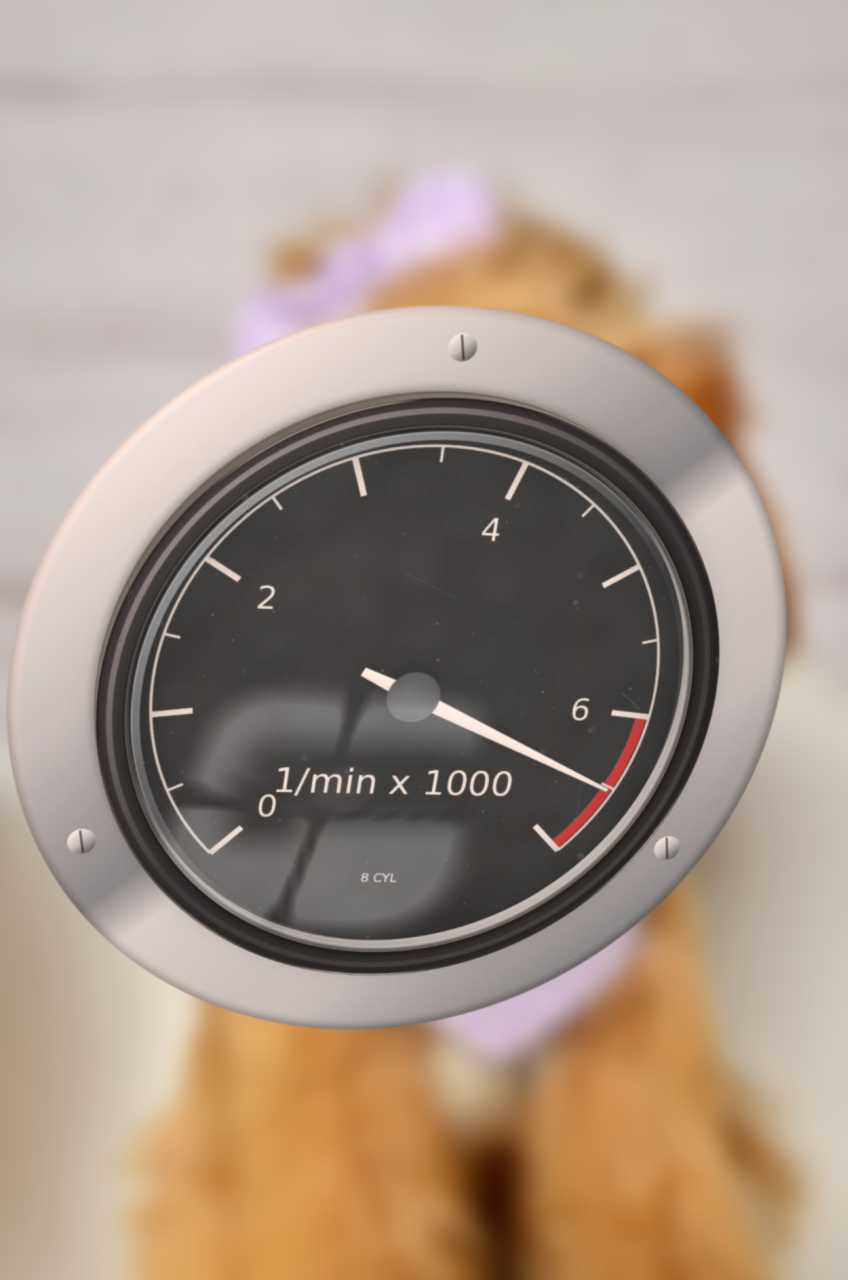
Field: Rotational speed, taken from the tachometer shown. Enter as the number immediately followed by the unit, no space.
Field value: 6500rpm
